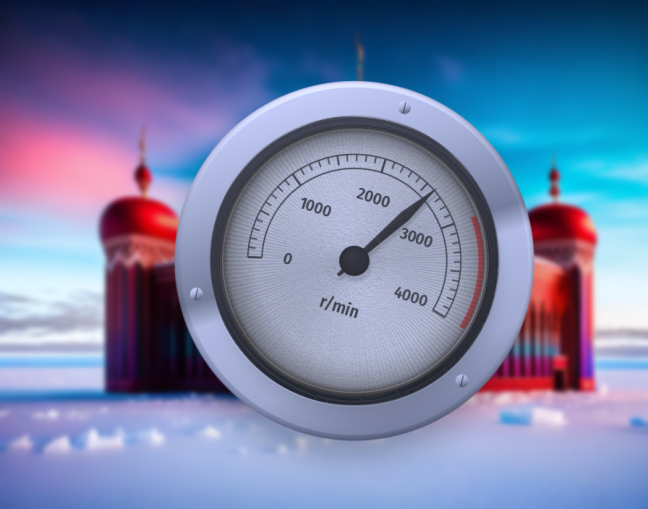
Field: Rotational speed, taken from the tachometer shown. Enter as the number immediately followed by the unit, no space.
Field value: 2600rpm
